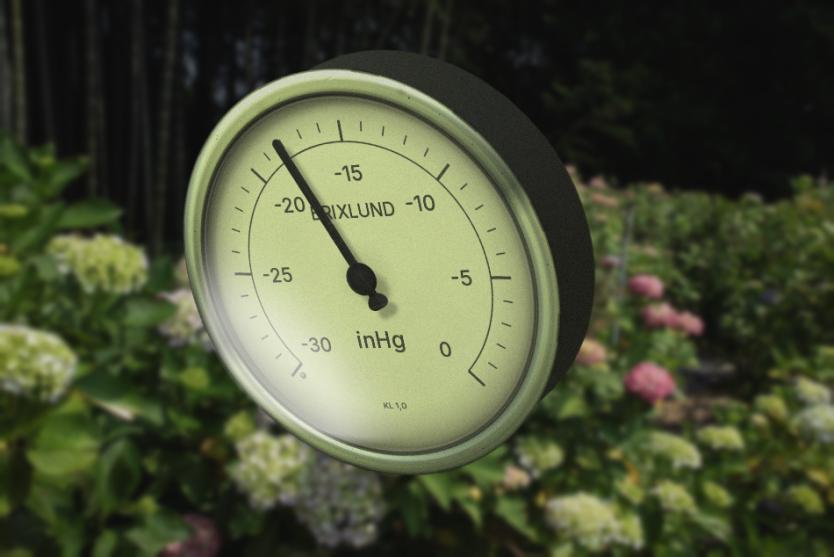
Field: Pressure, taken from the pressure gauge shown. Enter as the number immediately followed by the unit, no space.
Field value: -18inHg
